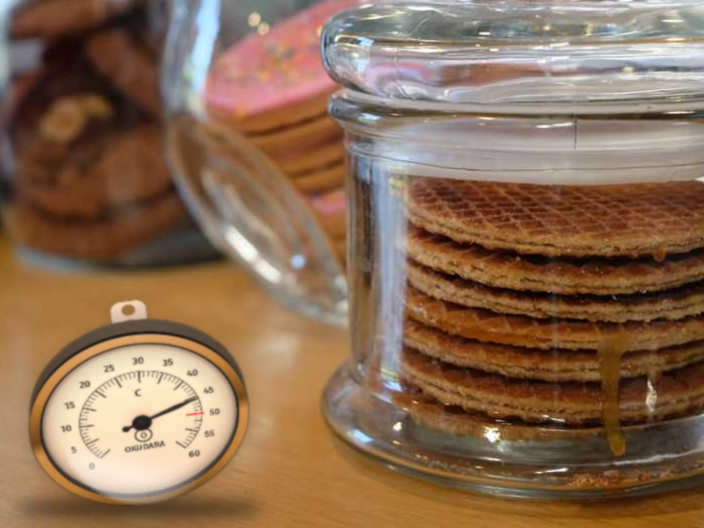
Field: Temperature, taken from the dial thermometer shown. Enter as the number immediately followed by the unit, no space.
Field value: 45°C
